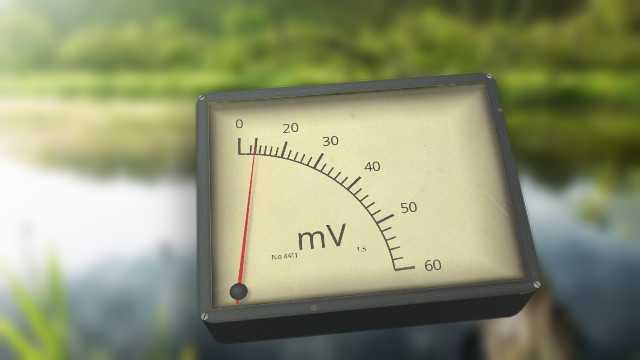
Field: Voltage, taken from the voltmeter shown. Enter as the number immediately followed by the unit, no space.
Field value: 10mV
